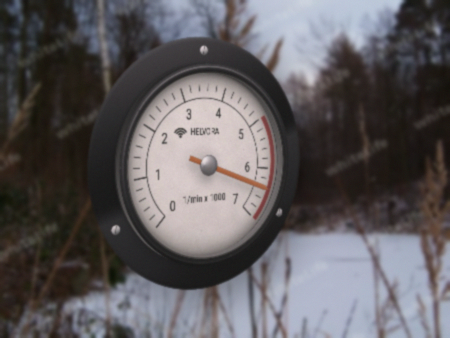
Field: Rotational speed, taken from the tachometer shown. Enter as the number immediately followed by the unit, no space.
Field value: 6400rpm
